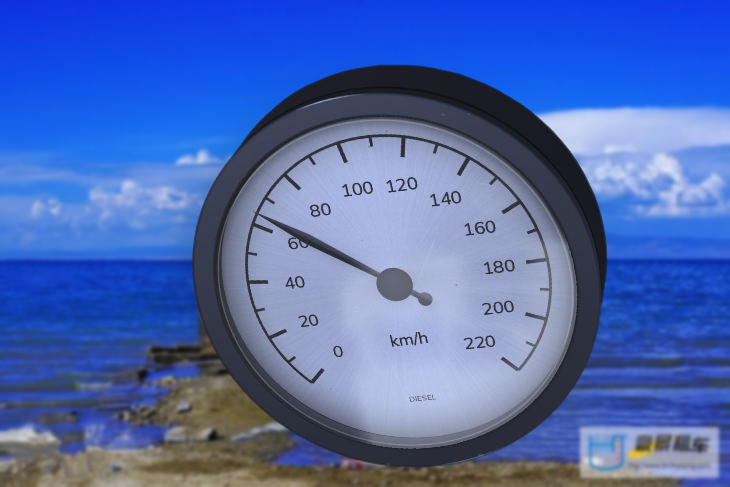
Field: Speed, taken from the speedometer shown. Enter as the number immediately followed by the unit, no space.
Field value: 65km/h
